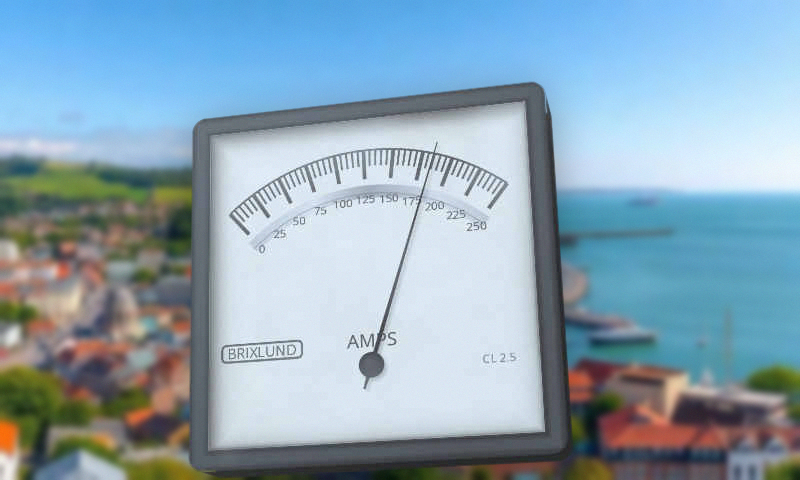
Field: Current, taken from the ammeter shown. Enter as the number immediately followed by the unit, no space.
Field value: 185A
